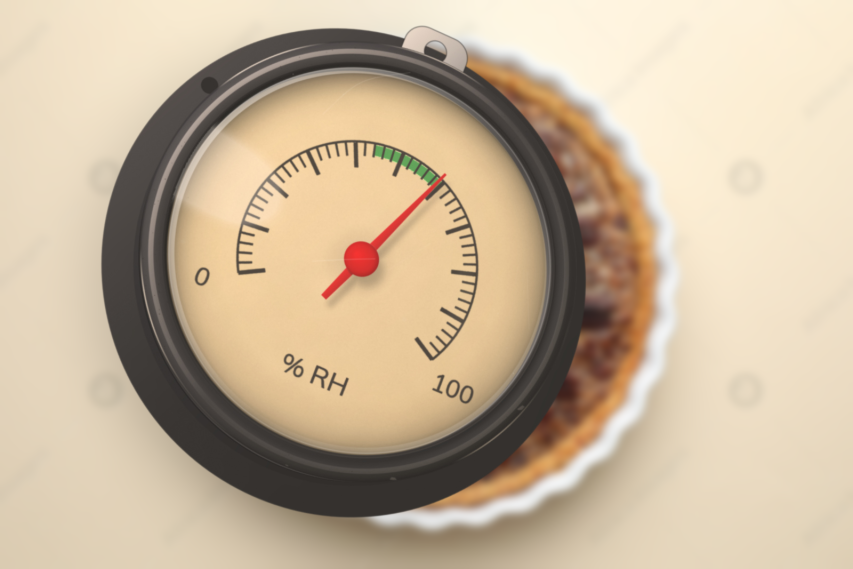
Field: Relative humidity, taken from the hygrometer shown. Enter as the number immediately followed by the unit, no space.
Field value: 59%
